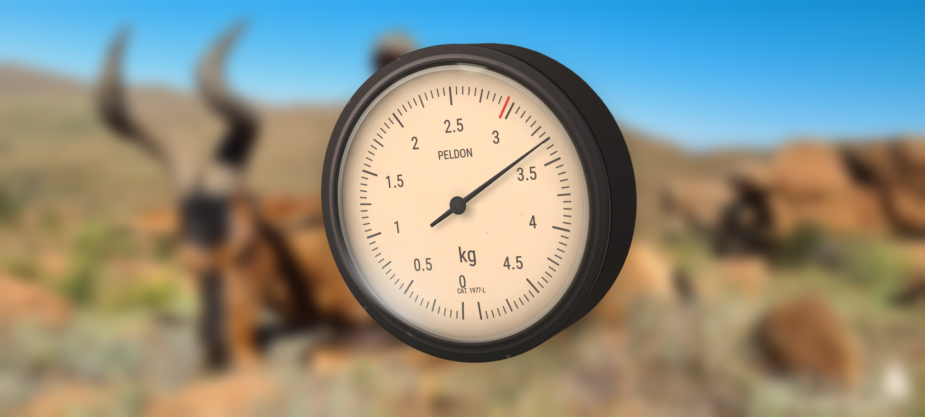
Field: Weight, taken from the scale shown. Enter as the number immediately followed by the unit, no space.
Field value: 3.35kg
